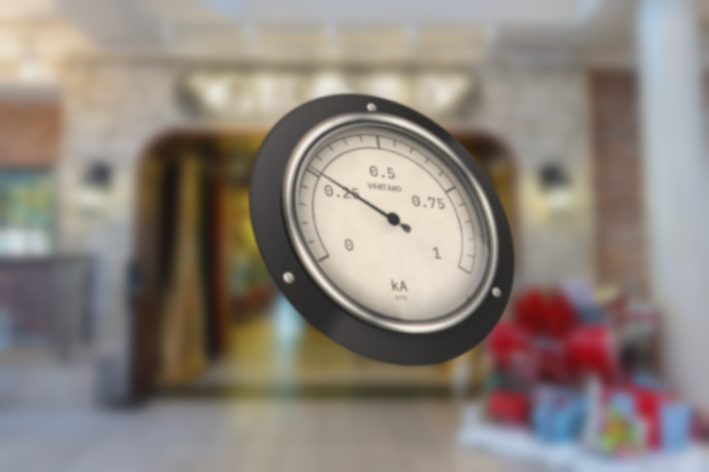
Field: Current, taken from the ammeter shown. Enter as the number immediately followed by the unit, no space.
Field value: 0.25kA
